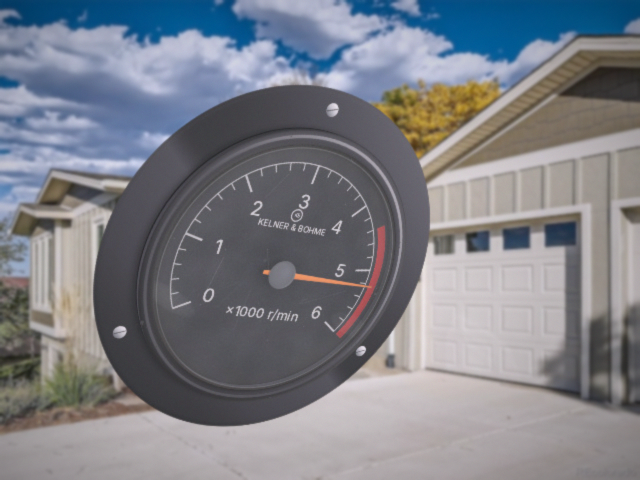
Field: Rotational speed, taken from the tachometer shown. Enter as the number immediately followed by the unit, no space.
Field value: 5200rpm
